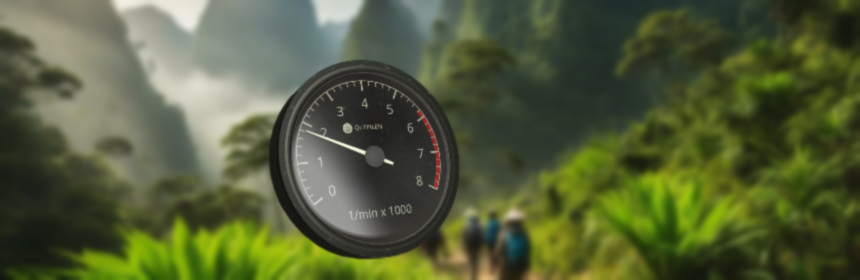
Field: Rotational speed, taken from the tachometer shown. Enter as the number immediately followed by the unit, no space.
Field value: 1800rpm
